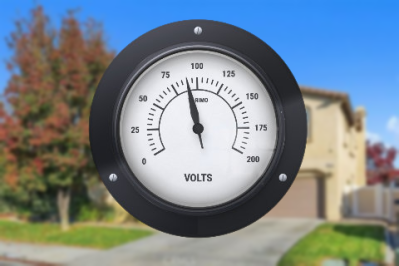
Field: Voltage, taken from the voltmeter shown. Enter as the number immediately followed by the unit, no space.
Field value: 90V
